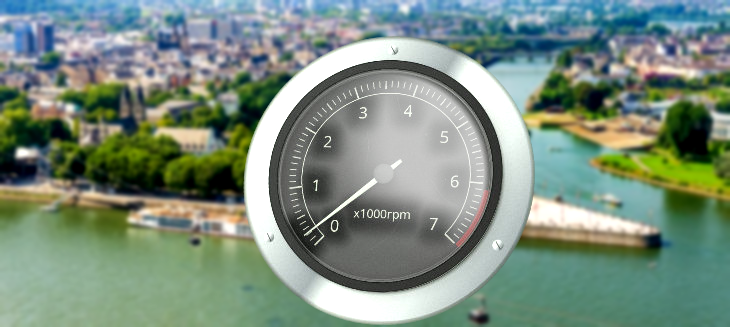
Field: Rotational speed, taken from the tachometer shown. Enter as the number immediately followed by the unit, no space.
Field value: 200rpm
